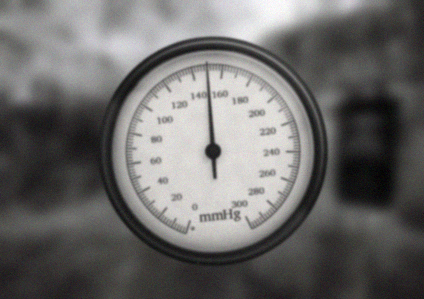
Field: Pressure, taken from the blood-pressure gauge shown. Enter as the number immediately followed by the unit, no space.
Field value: 150mmHg
